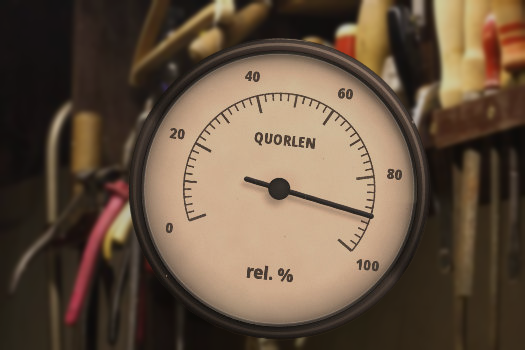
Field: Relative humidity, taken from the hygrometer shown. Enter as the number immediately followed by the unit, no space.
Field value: 90%
